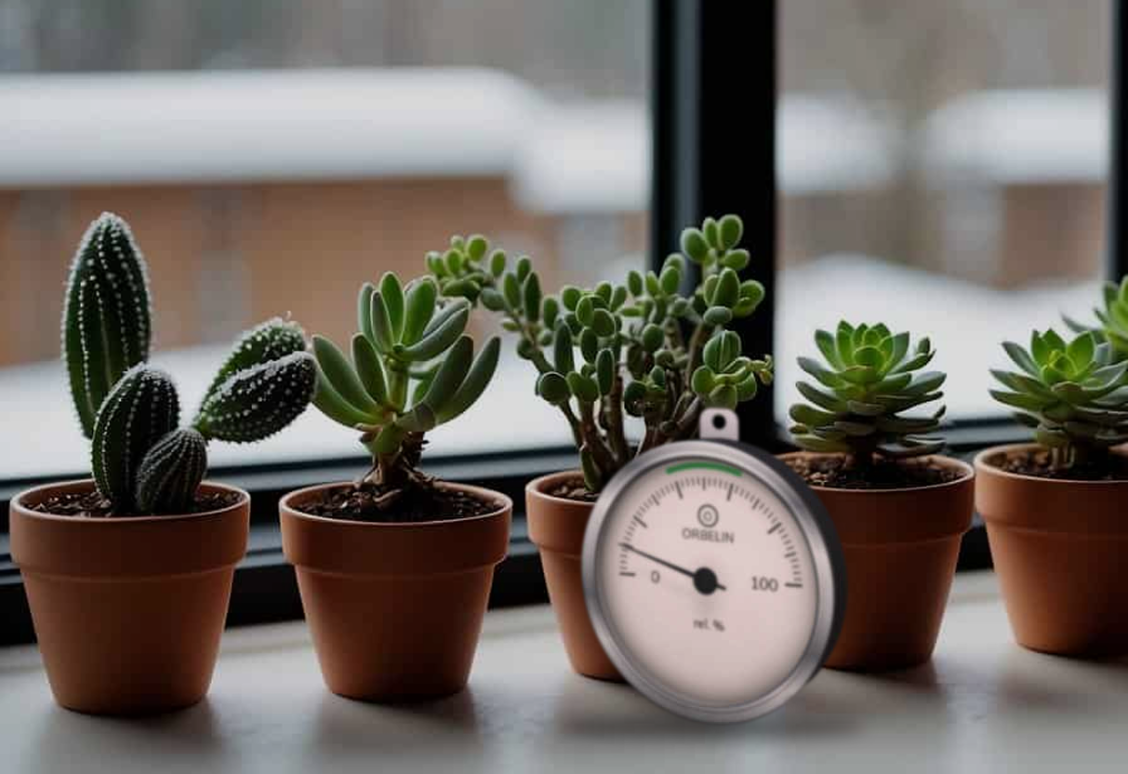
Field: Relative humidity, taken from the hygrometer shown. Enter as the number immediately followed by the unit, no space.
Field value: 10%
